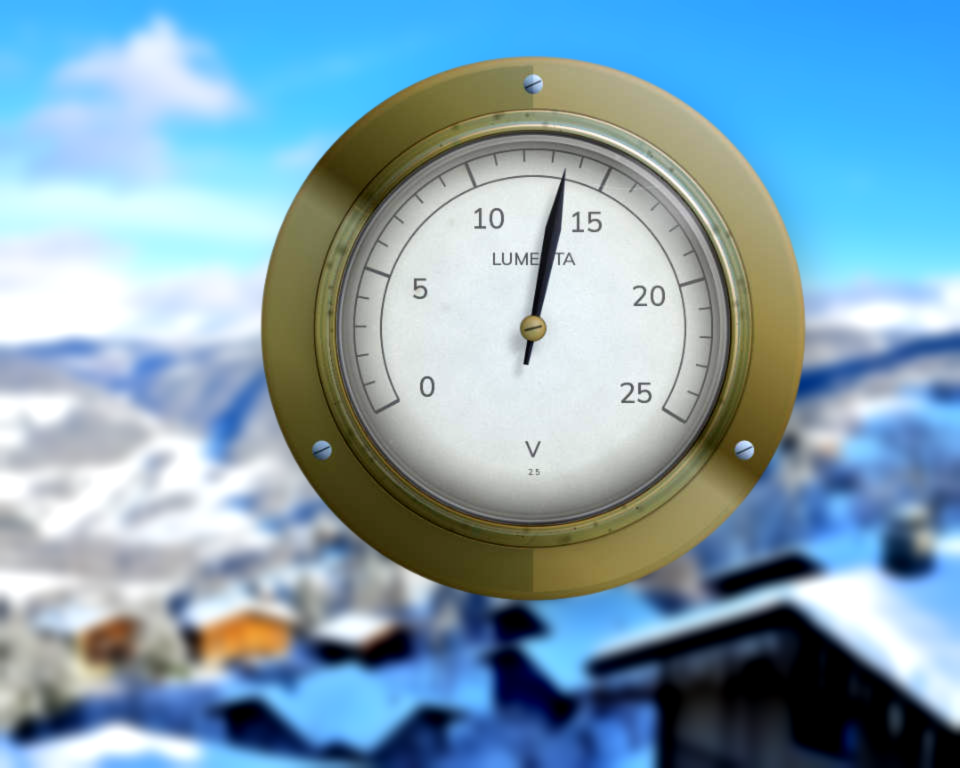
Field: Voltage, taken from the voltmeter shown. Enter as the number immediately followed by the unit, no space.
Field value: 13.5V
